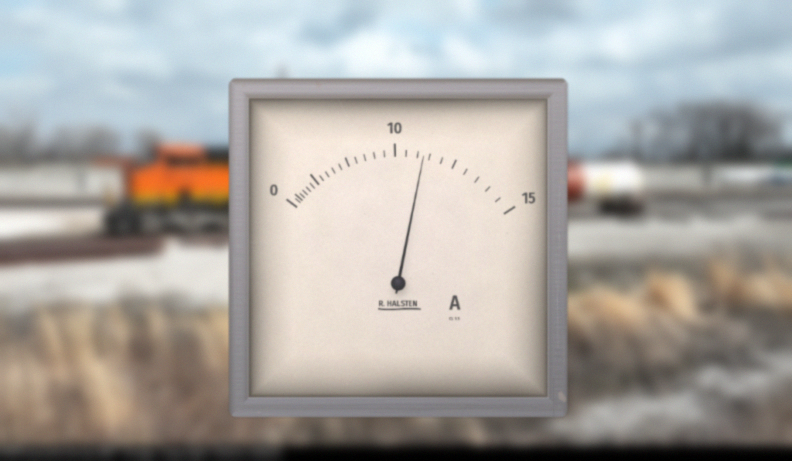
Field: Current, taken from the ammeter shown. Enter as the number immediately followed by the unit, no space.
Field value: 11.25A
